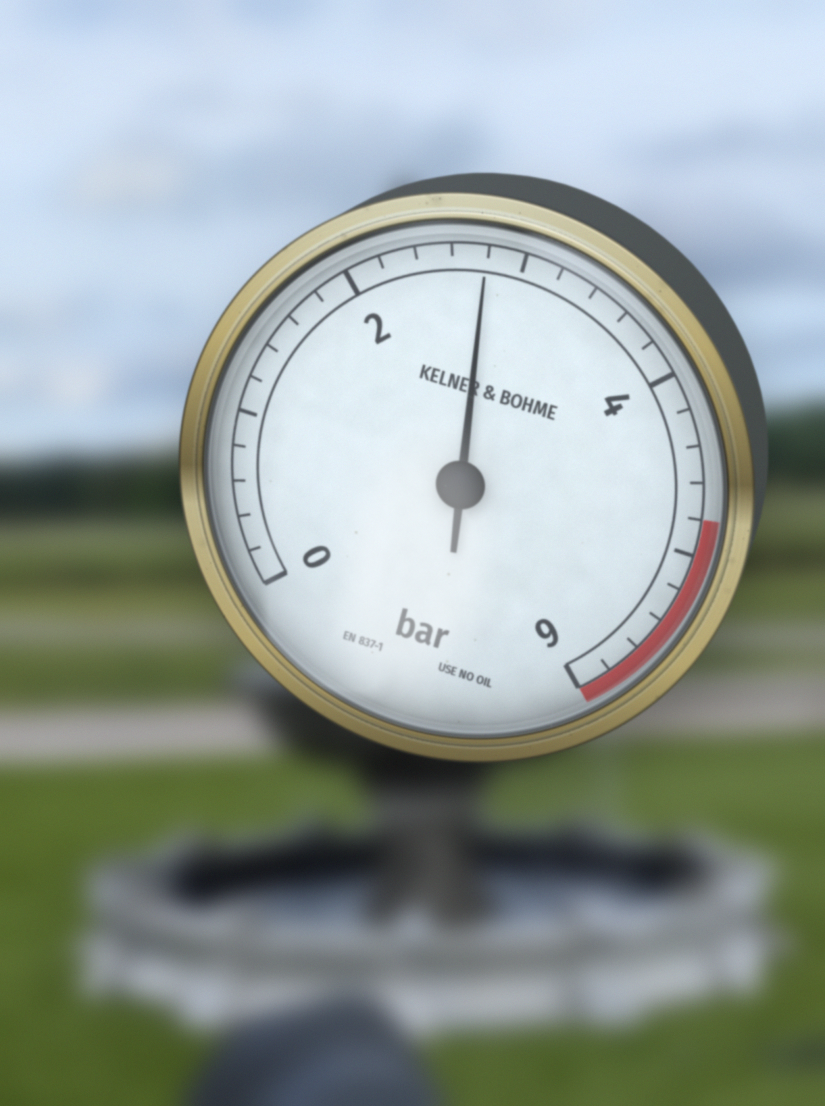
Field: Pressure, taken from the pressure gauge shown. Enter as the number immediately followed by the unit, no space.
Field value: 2.8bar
